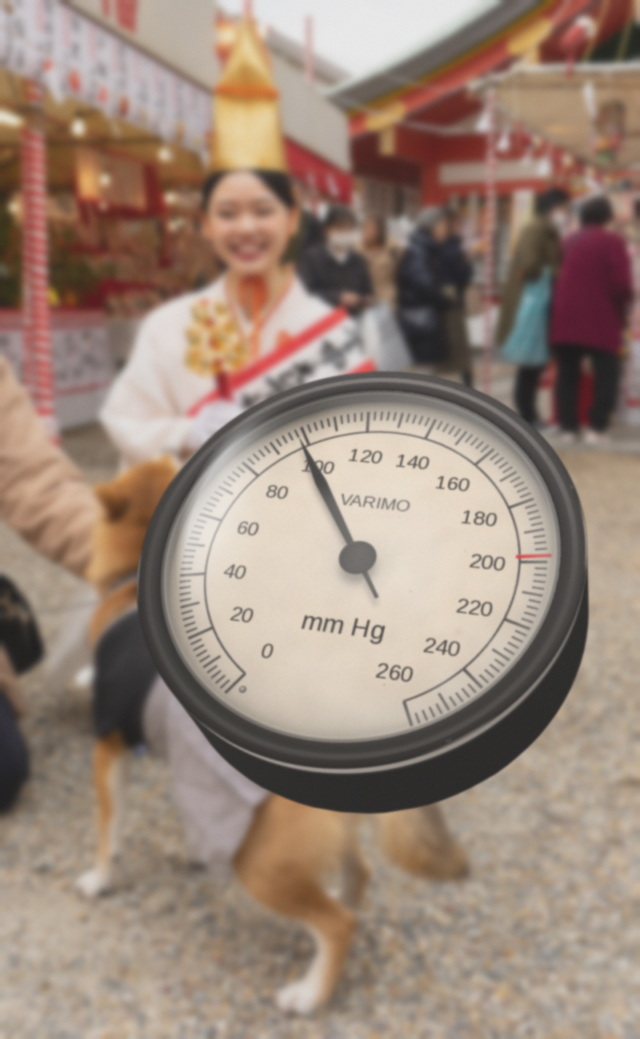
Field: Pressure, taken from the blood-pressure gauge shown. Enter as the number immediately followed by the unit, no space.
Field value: 98mmHg
